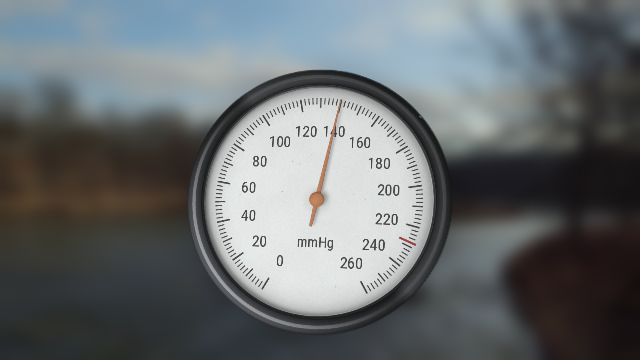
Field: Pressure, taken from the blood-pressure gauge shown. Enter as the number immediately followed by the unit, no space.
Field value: 140mmHg
